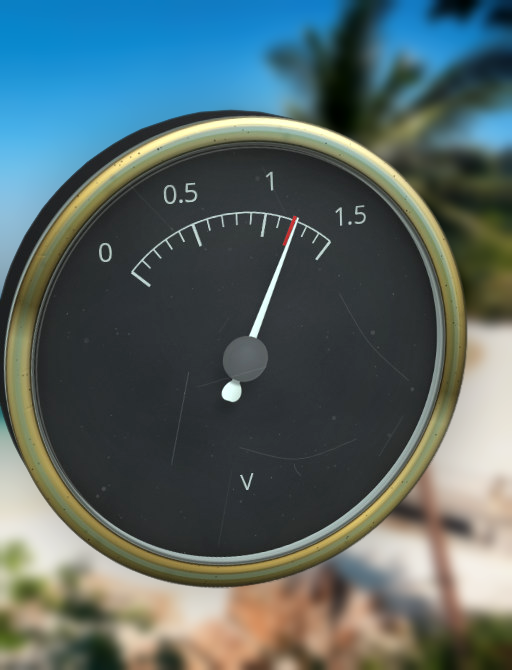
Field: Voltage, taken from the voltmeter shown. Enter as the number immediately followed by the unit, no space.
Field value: 1.2V
